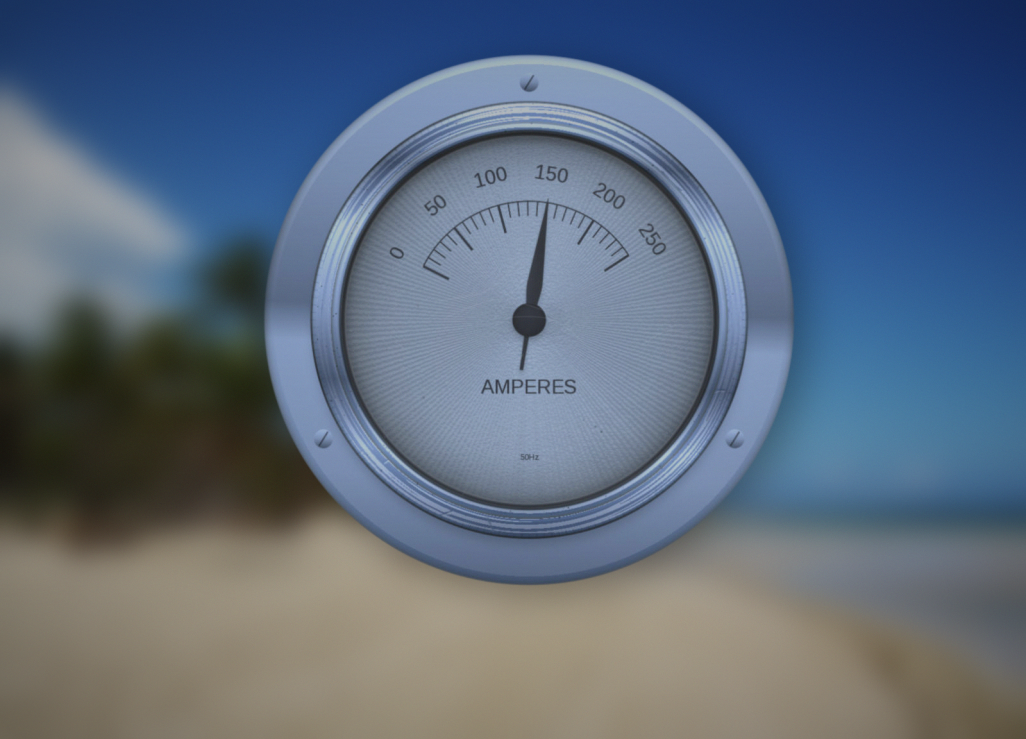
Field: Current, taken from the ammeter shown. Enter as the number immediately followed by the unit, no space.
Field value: 150A
